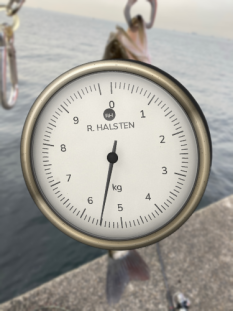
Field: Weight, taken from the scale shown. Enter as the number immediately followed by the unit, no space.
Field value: 5.5kg
